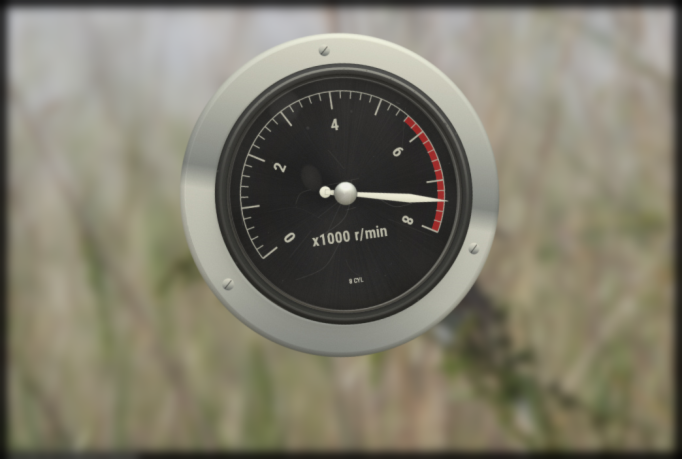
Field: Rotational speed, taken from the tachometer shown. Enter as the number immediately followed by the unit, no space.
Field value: 7400rpm
